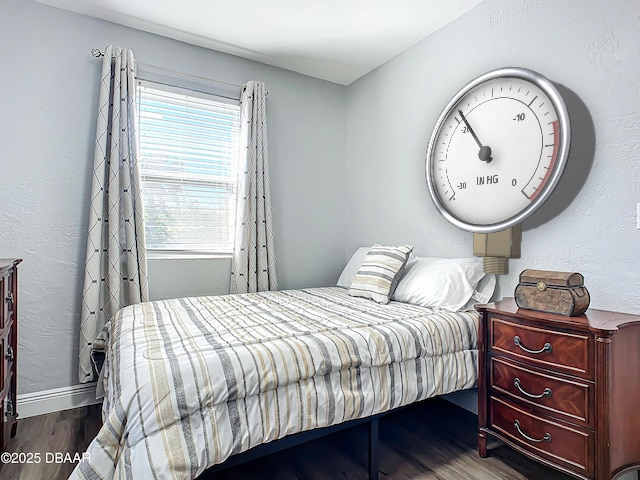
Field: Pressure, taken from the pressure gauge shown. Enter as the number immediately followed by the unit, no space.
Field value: -19inHg
